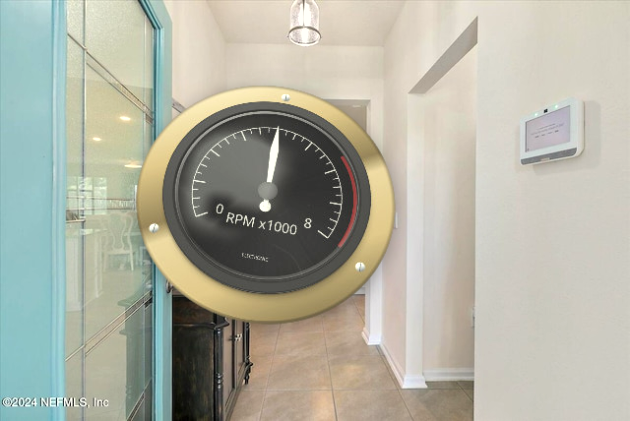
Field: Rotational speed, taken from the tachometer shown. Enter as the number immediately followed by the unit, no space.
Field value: 4000rpm
